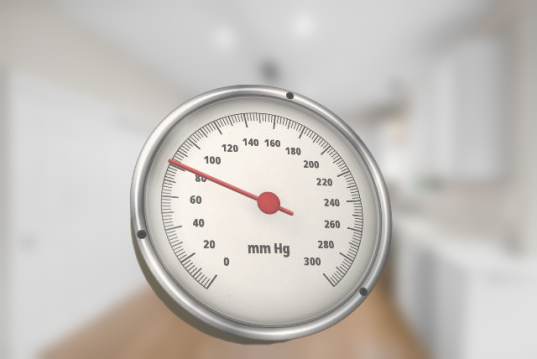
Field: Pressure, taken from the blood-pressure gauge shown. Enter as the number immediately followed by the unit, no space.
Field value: 80mmHg
